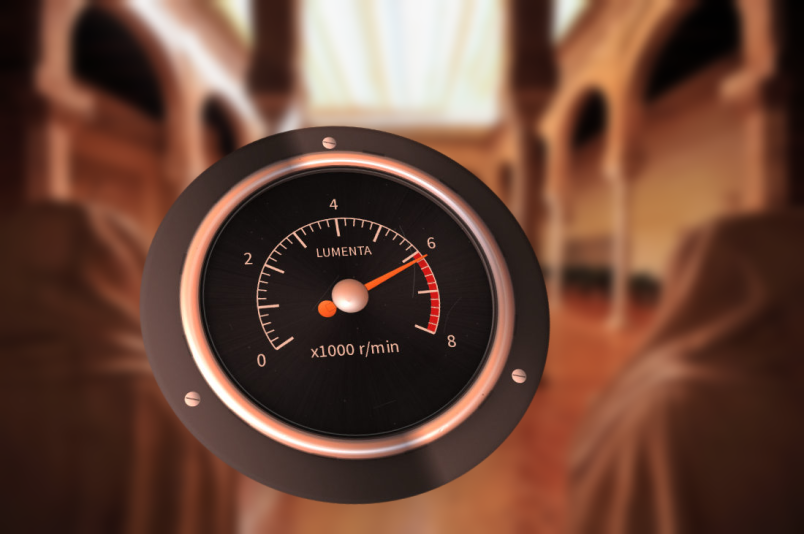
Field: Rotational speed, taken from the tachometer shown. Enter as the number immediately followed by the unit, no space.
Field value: 6200rpm
